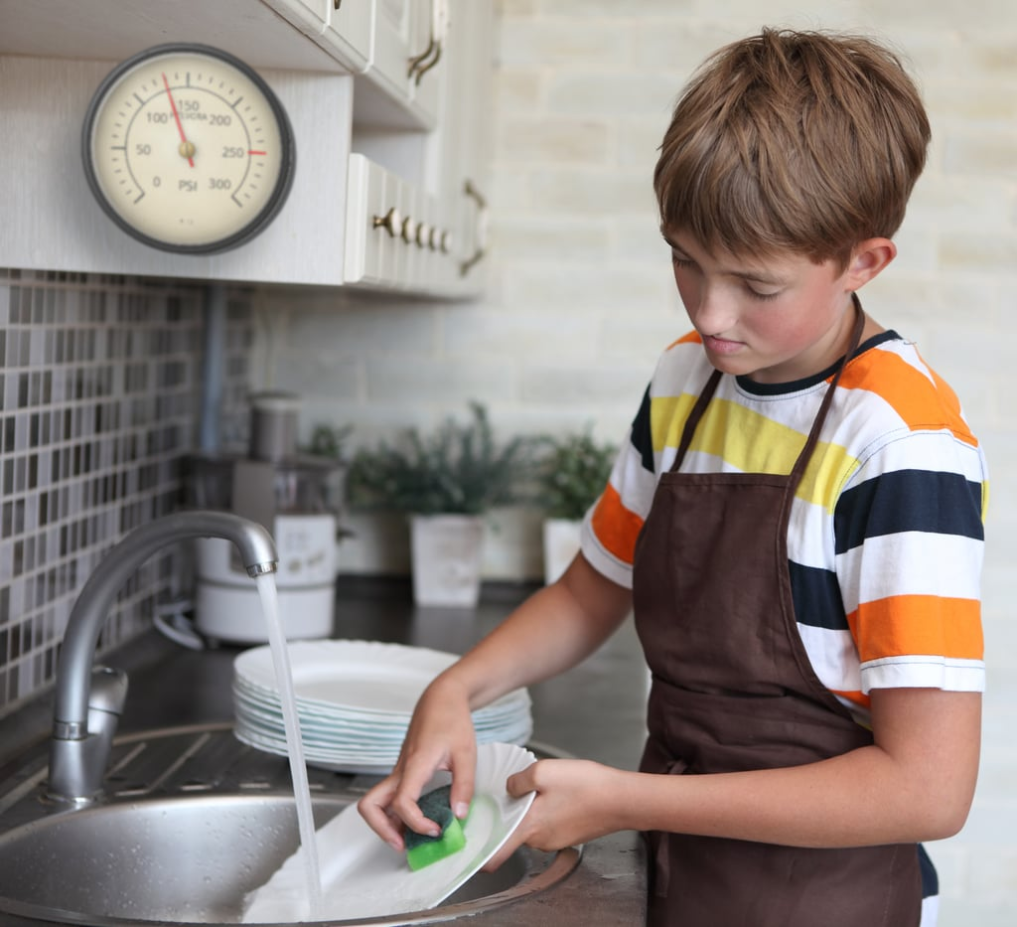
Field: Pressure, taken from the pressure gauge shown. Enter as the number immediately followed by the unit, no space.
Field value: 130psi
